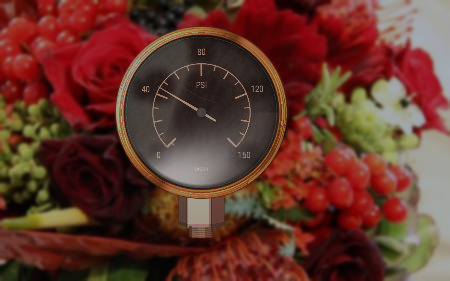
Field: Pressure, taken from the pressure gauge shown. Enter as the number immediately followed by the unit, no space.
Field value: 45psi
